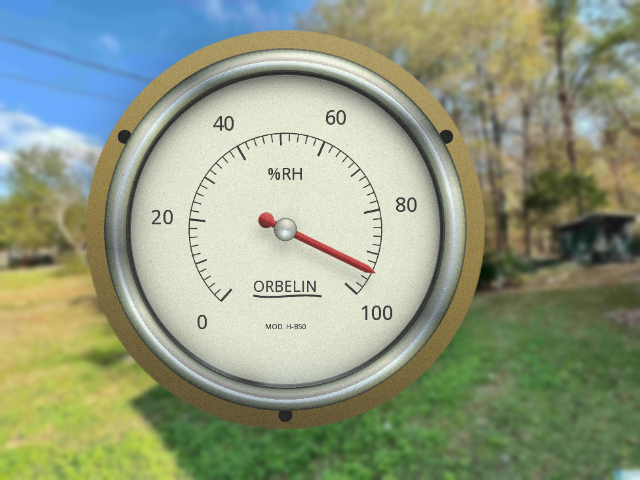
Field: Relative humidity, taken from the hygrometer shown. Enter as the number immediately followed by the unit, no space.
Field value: 94%
